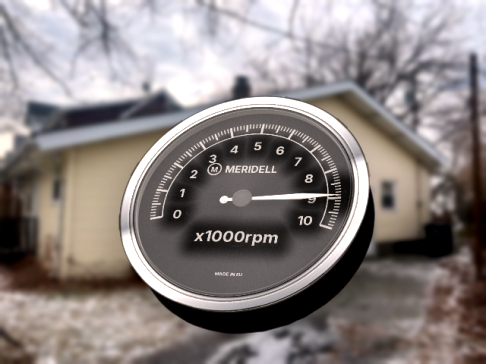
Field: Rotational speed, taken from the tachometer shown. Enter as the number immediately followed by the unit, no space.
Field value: 9000rpm
